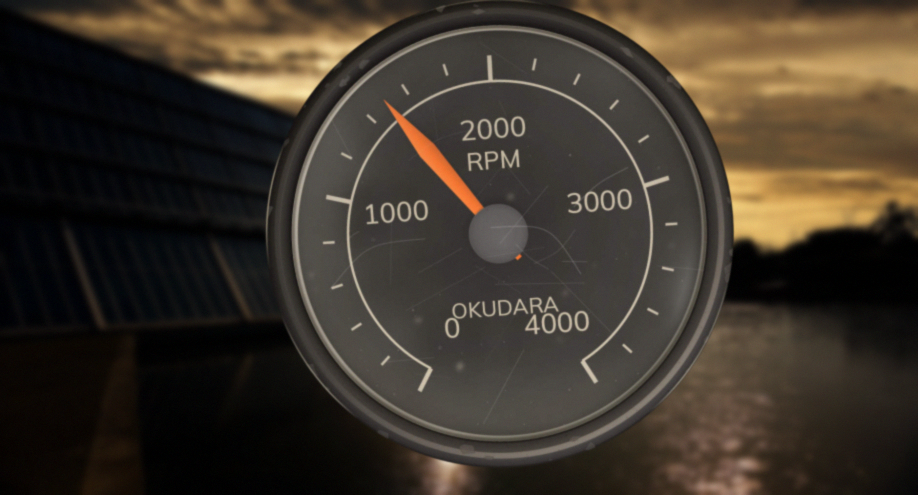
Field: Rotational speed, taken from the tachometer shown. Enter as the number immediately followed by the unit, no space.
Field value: 1500rpm
